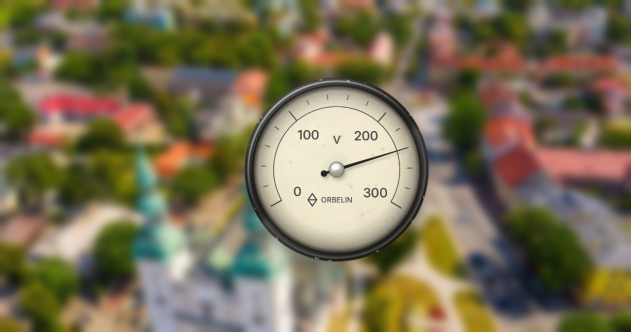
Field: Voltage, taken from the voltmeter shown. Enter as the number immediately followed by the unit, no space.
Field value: 240V
